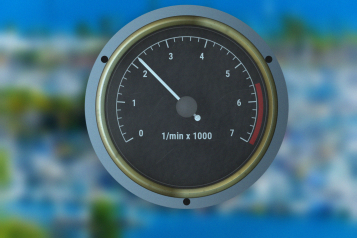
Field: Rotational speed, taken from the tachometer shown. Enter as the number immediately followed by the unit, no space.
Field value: 2200rpm
